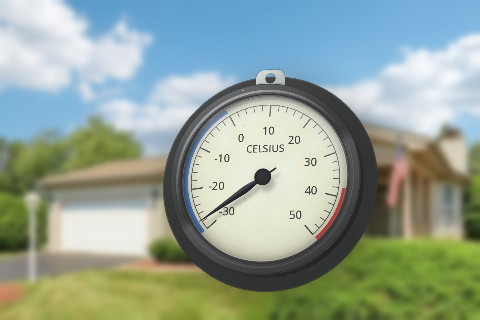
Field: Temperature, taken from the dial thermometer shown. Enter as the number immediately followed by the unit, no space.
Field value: -28°C
